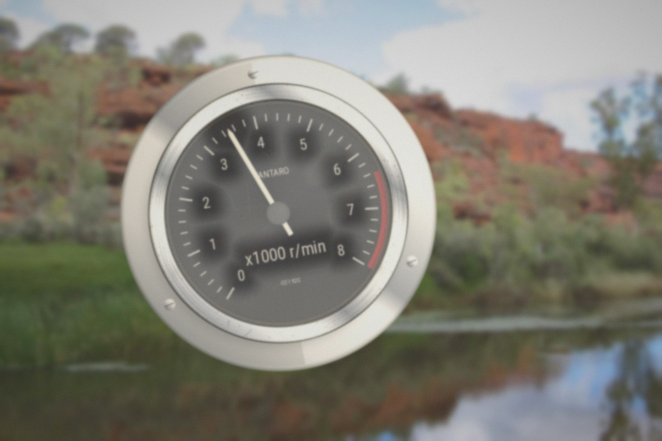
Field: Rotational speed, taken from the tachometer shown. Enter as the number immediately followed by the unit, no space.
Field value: 3500rpm
